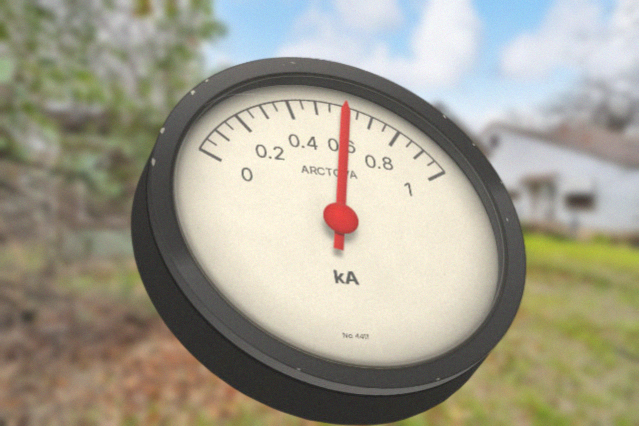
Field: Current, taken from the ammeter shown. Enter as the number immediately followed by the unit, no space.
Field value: 0.6kA
